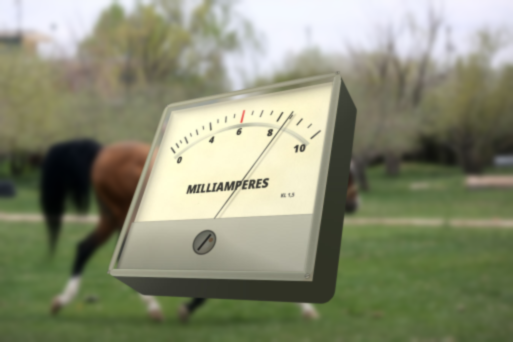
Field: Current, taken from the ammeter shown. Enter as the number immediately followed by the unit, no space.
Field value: 8.5mA
